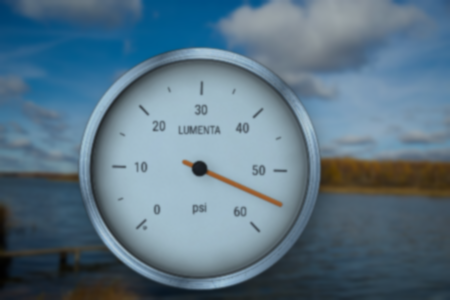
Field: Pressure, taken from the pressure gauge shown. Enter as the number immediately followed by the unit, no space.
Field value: 55psi
